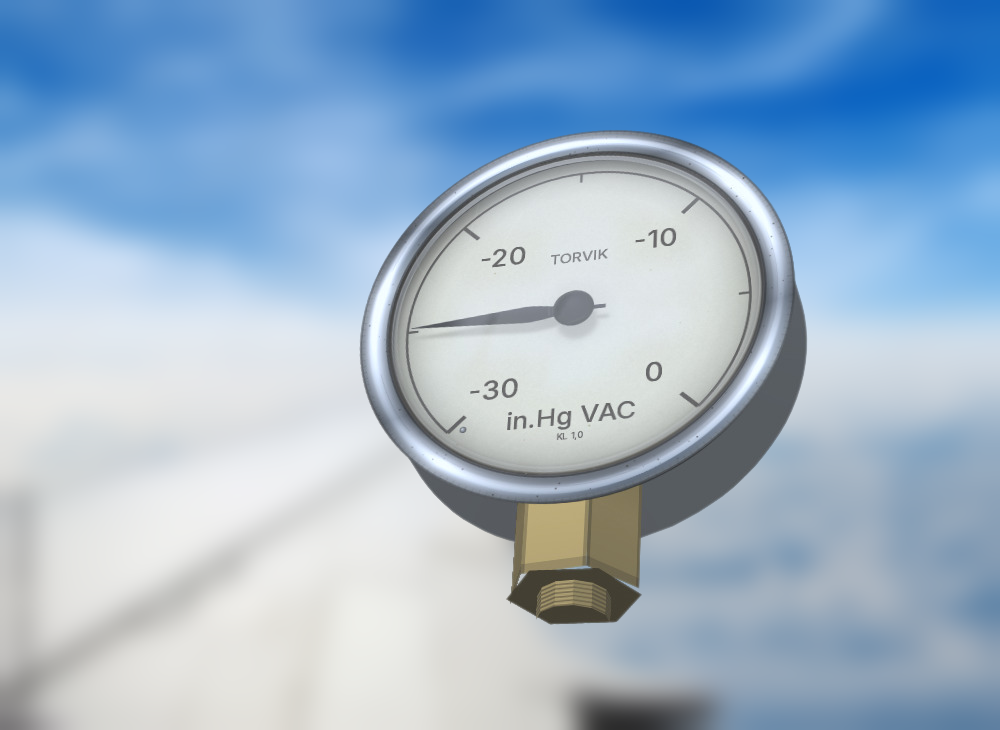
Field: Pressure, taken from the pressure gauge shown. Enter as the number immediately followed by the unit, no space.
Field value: -25inHg
